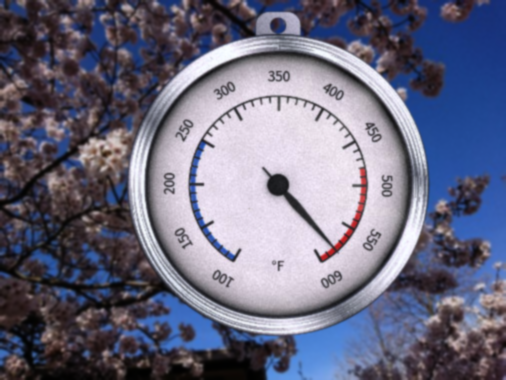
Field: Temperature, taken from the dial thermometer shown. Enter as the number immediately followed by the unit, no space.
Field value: 580°F
